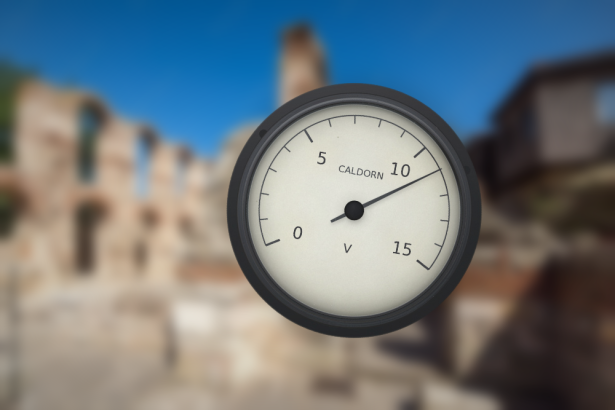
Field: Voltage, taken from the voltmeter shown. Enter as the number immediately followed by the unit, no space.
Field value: 11V
